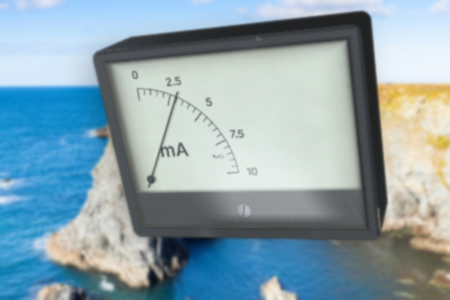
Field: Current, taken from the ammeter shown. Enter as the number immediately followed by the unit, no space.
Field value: 3mA
